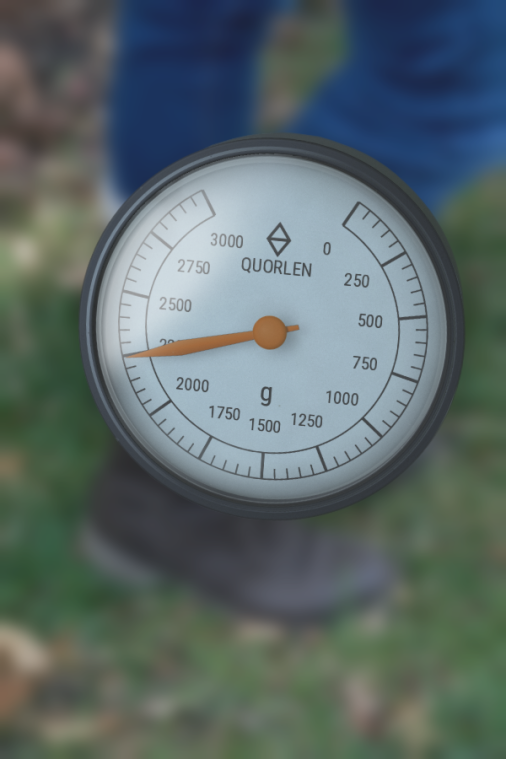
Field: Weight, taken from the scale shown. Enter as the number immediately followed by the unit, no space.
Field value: 2250g
